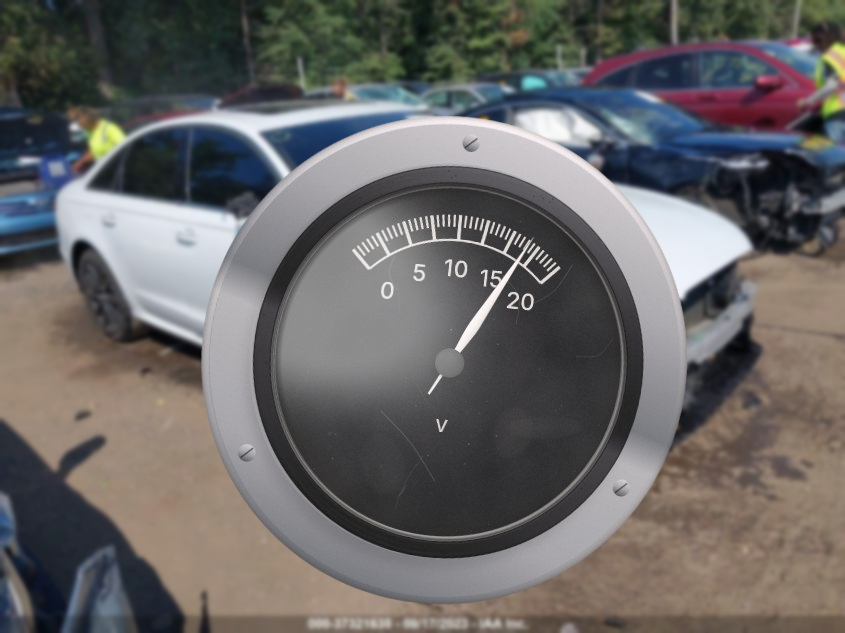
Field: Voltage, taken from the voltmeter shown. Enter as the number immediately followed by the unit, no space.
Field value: 16.5V
